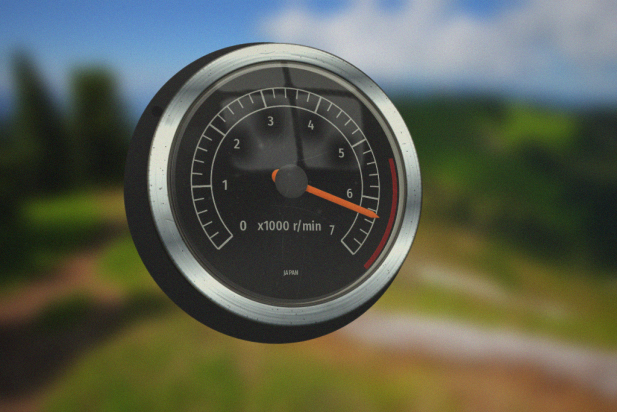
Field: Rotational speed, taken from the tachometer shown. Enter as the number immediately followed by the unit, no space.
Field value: 6300rpm
